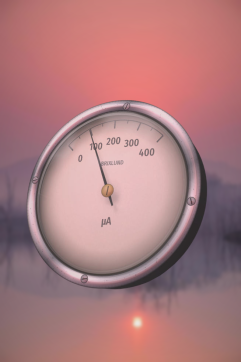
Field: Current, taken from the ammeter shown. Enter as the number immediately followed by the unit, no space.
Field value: 100µA
